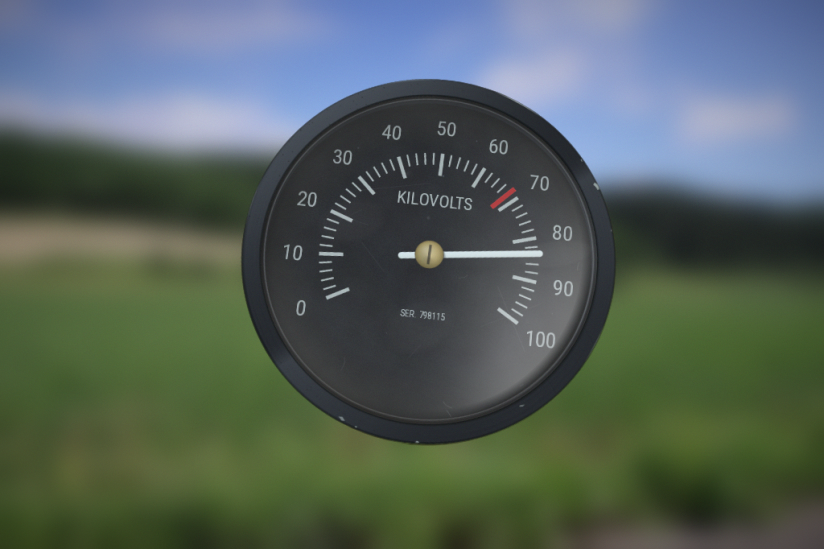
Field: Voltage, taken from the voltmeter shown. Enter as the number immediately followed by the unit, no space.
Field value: 84kV
